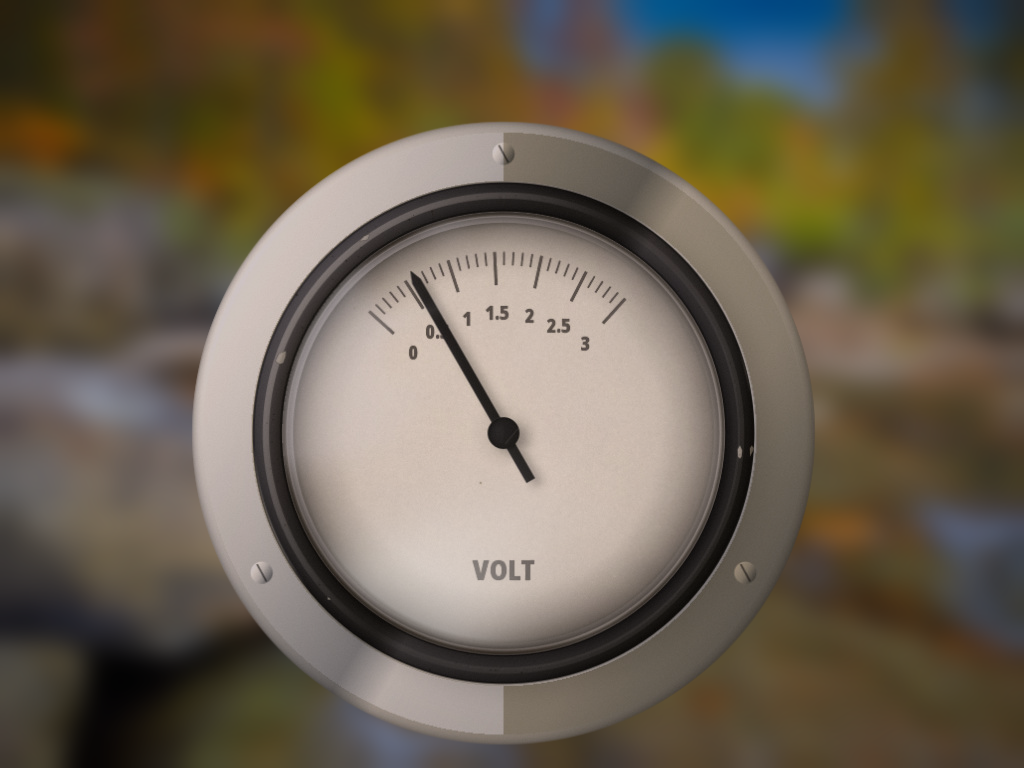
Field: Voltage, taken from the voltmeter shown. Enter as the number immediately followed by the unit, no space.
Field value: 0.6V
